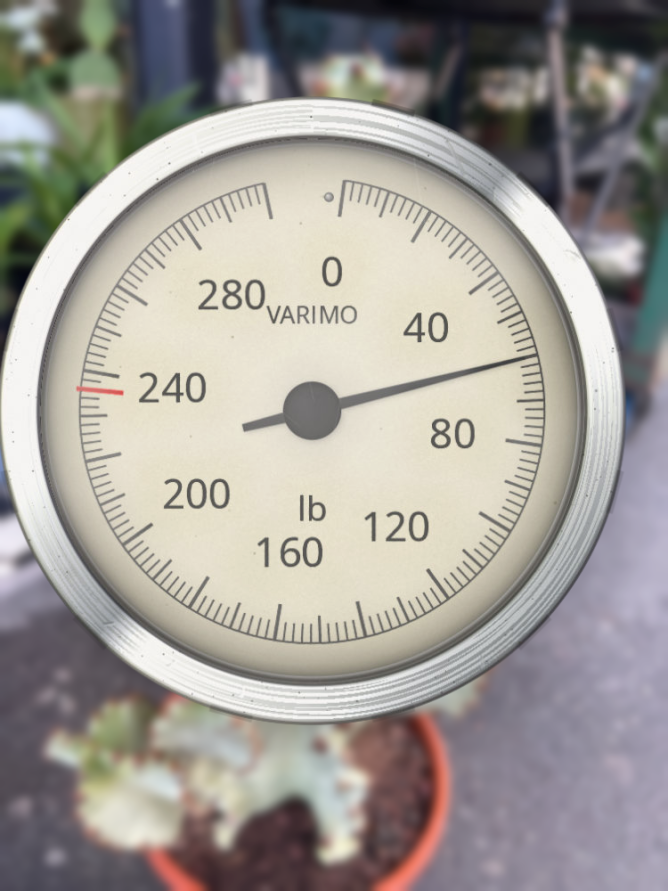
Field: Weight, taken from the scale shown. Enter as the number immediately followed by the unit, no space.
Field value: 60lb
